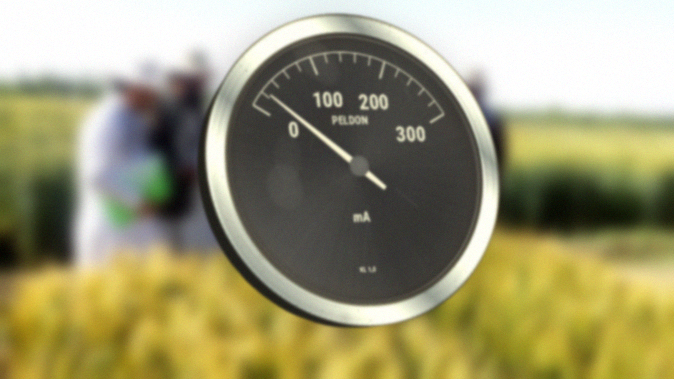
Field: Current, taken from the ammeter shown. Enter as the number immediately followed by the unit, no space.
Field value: 20mA
